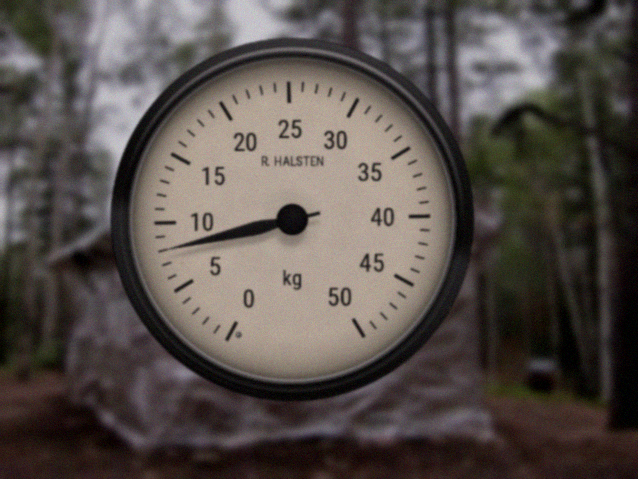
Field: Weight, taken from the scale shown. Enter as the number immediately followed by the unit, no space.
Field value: 8kg
